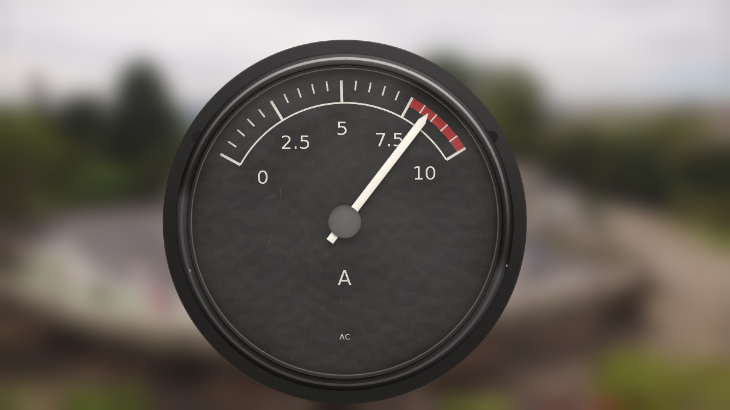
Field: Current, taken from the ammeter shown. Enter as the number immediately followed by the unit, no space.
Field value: 8.25A
